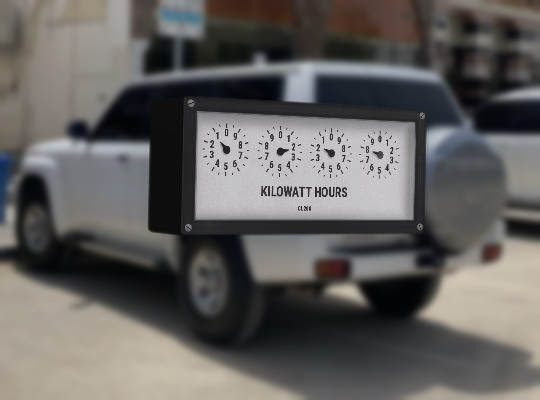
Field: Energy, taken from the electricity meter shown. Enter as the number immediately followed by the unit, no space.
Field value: 1218kWh
